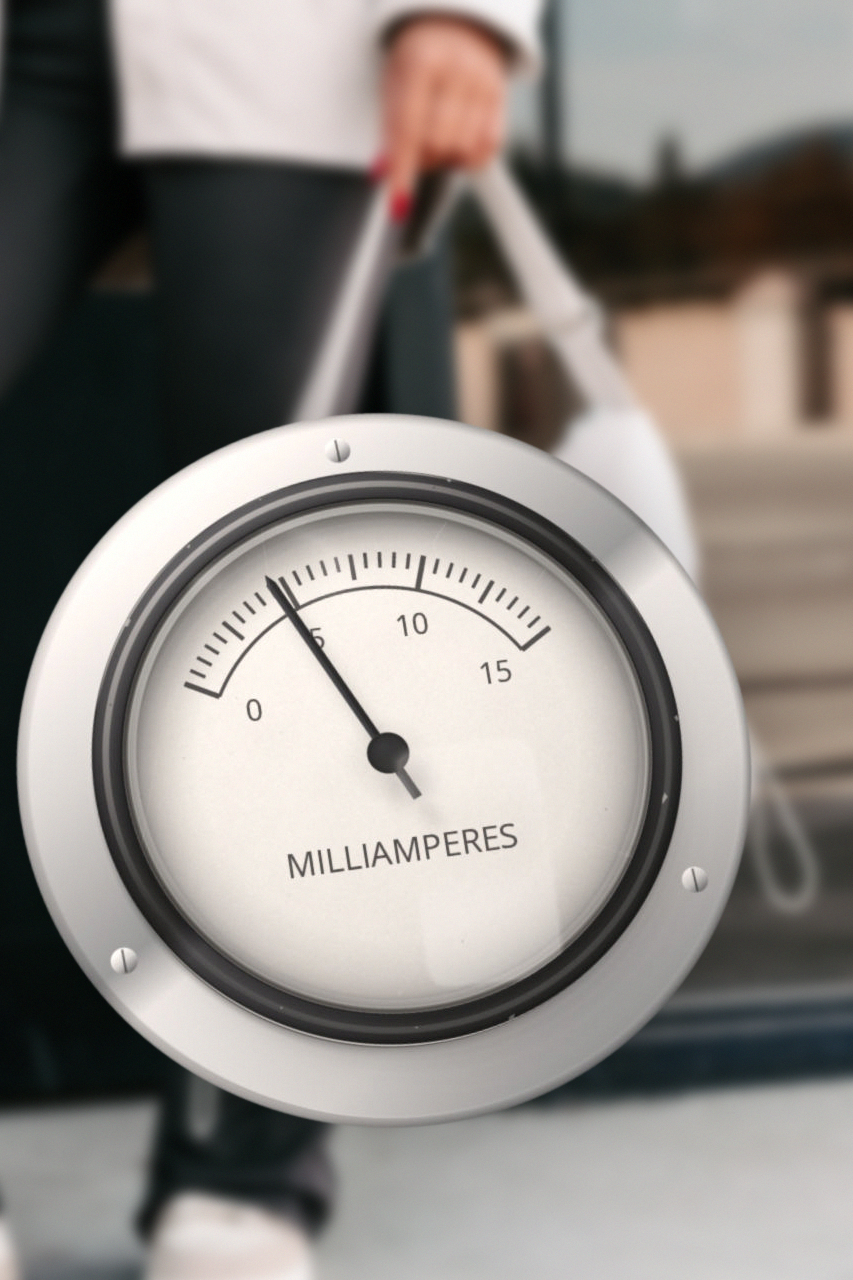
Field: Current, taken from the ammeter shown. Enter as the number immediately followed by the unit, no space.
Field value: 4.5mA
